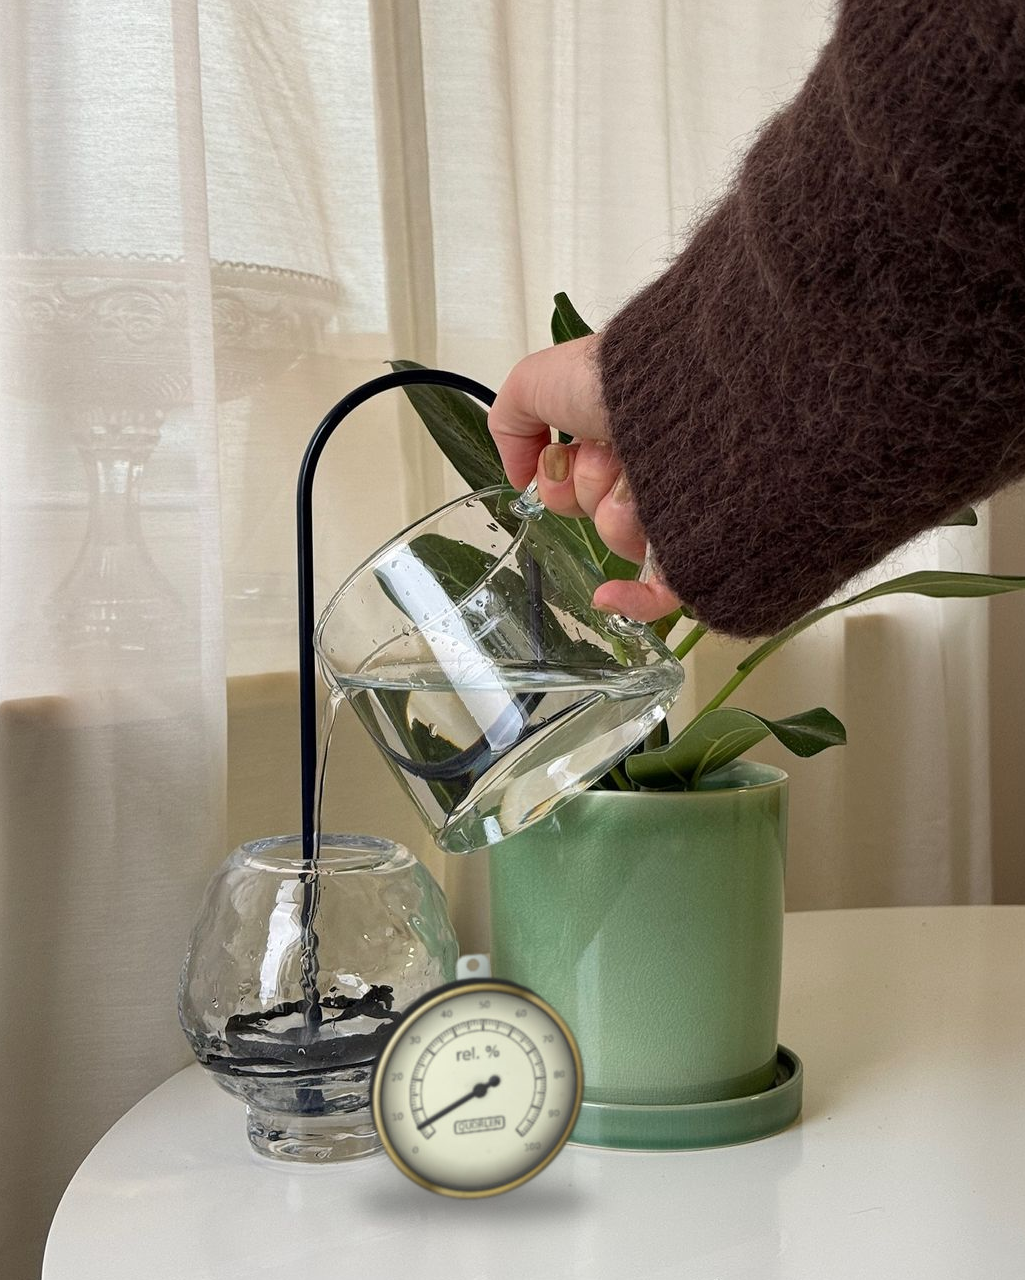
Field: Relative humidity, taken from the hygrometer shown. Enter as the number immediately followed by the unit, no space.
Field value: 5%
